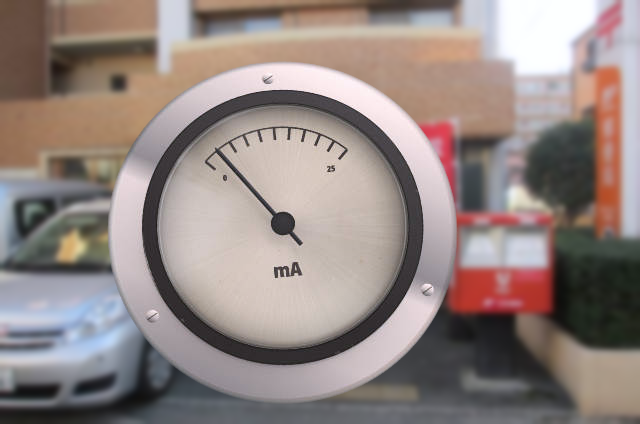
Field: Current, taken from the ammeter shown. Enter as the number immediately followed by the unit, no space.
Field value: 2.5mA
